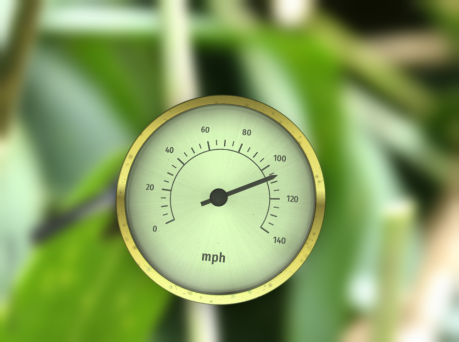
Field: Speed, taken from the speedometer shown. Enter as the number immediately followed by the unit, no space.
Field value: 107.5mph
